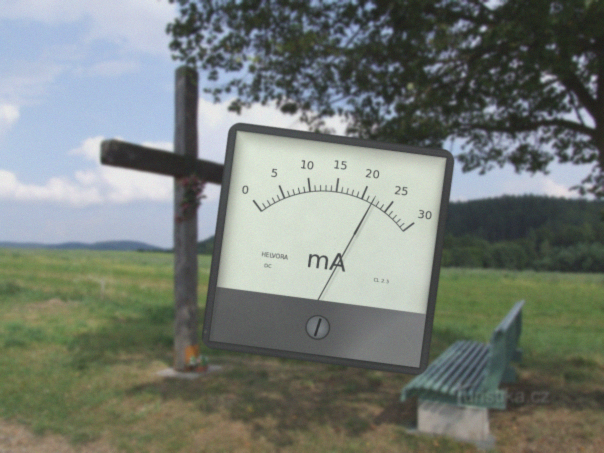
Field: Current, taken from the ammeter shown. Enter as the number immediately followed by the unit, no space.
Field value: 22mA
